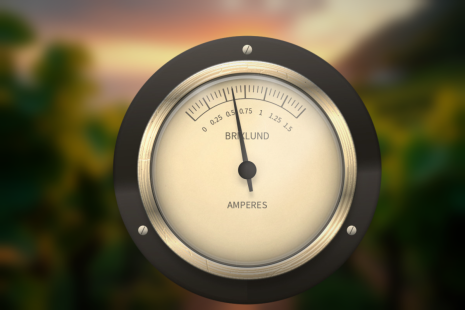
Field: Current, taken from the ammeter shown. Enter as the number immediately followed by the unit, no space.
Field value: 0.6A
